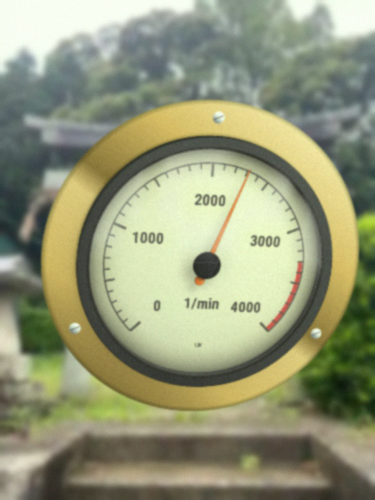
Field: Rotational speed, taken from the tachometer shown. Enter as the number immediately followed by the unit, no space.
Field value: 2300rpm
